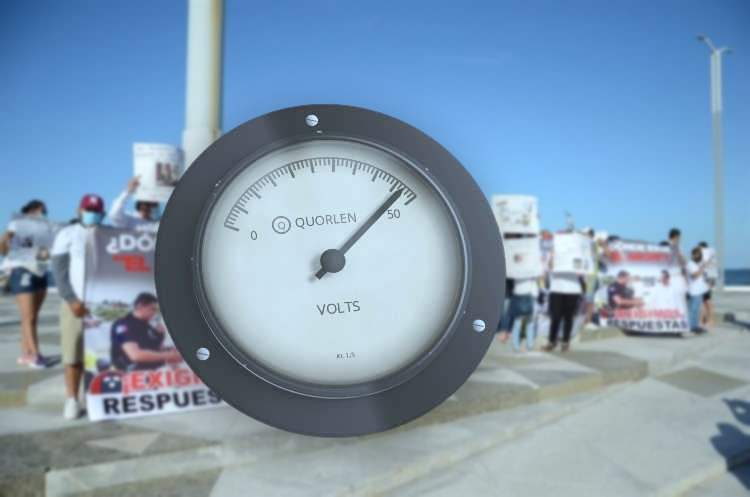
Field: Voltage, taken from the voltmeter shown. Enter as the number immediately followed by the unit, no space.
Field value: 47V
